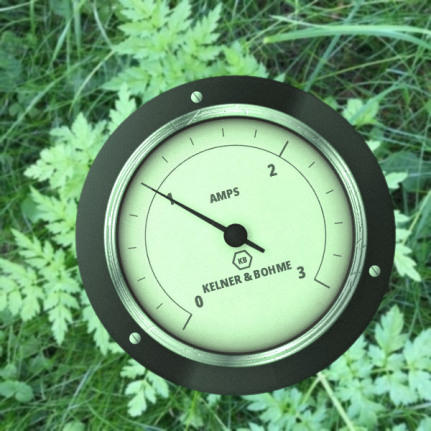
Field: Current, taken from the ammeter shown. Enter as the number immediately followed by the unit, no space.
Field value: 1A
